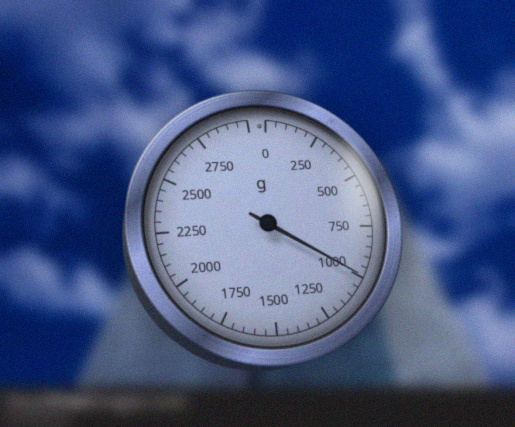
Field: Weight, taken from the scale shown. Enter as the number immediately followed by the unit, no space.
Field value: 1000g
